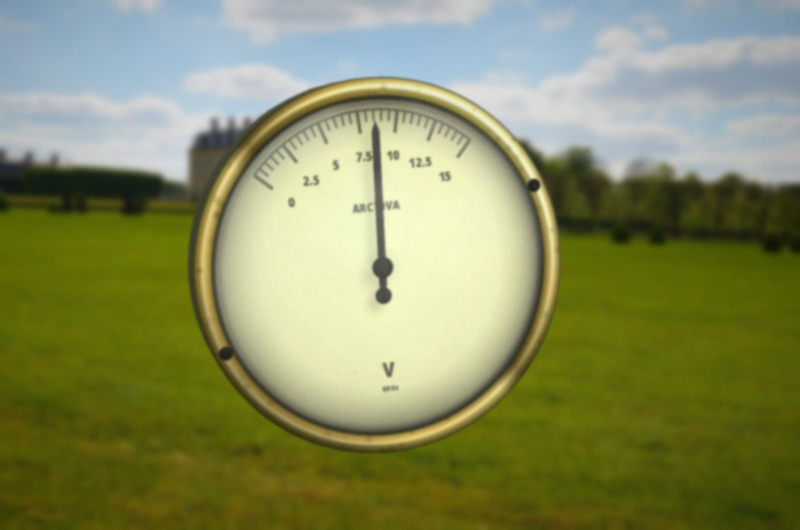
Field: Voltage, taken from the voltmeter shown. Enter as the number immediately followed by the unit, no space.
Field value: 8.5V
